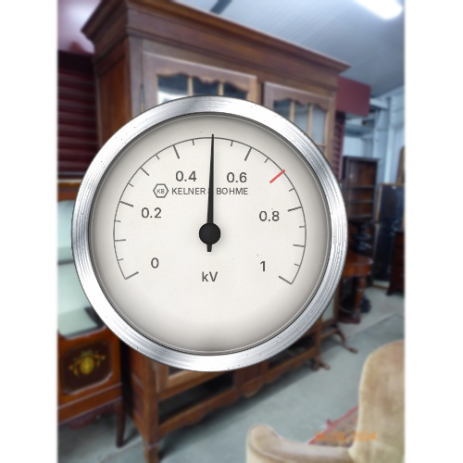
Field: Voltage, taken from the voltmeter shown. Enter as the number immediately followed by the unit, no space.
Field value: 0.5kV
